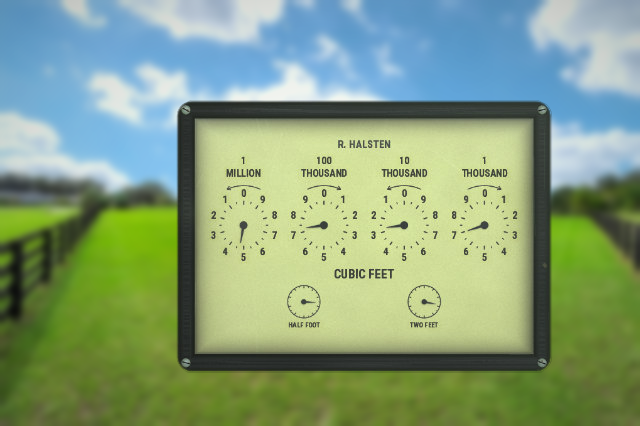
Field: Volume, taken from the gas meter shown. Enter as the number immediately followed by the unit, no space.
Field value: 472700ft³
